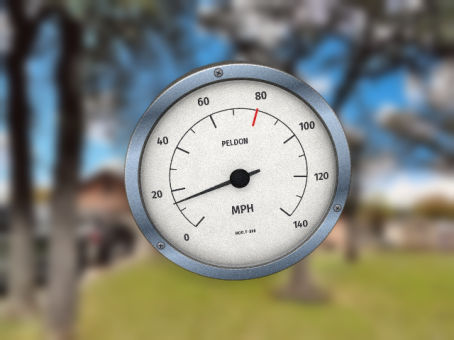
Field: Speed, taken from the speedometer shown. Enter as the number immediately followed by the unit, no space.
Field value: 15mph
